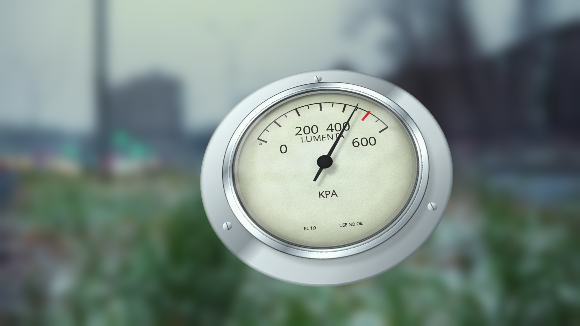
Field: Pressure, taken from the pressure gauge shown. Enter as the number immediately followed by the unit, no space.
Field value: 450kPa
